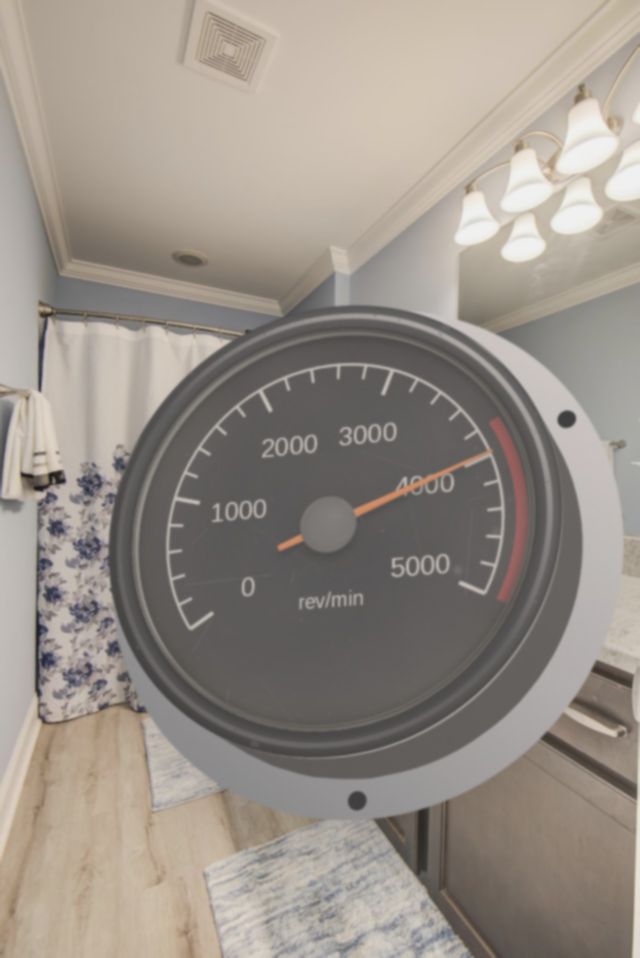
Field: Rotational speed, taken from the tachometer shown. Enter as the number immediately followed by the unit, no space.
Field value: 4000rpm
